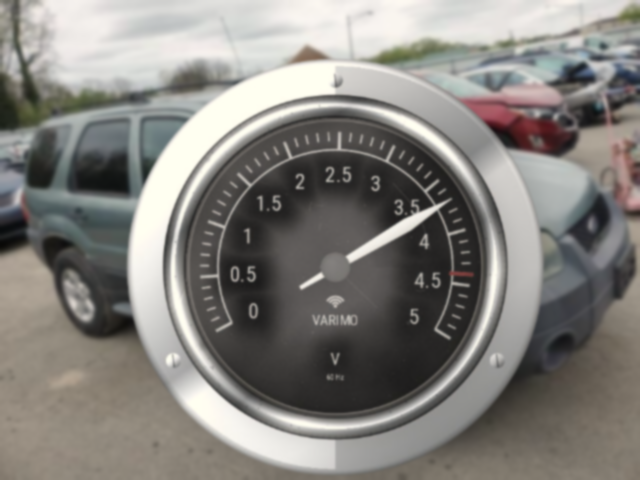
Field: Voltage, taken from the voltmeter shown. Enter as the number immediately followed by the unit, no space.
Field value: 3.7V
